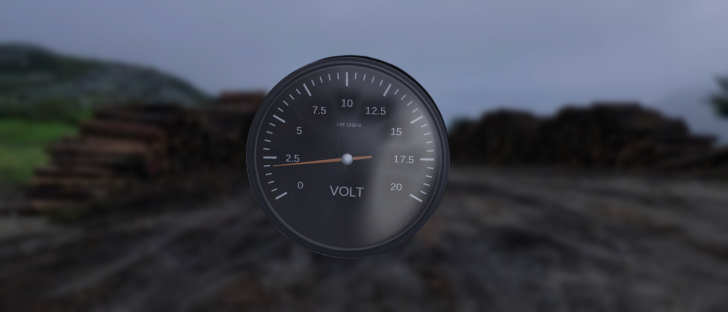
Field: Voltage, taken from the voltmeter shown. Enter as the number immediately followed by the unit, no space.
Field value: 2V
